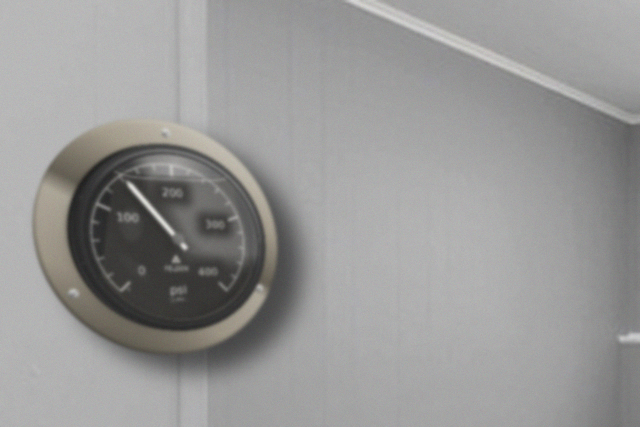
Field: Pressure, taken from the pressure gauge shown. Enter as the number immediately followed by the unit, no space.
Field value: 140psi
